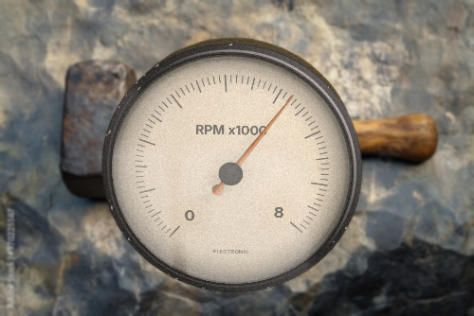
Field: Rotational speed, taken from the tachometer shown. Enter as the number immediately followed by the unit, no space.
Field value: 5200rpm
